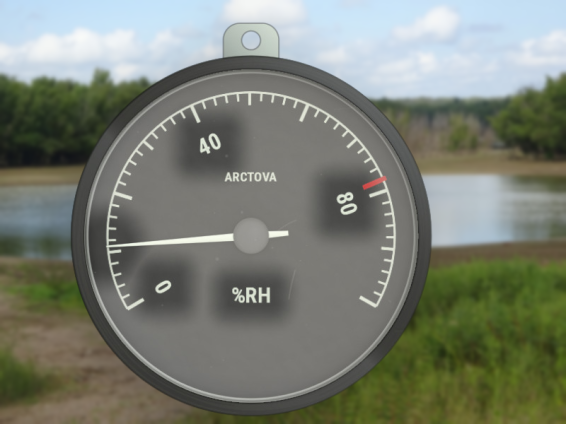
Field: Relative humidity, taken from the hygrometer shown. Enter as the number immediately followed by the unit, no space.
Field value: 11%
